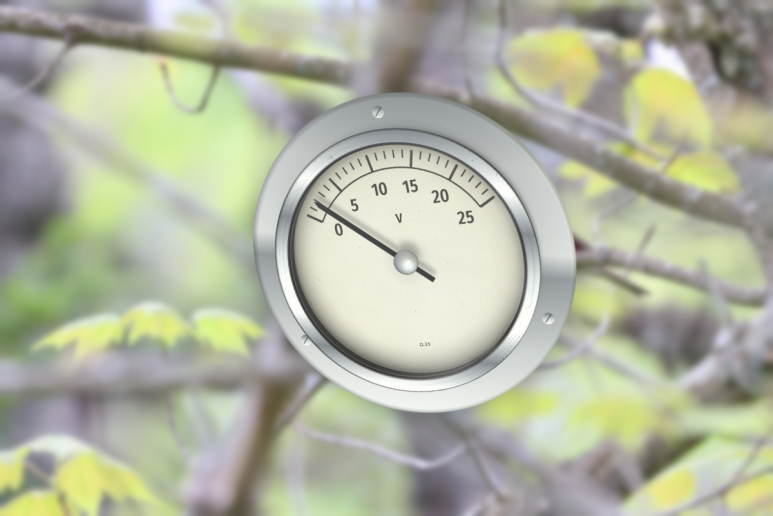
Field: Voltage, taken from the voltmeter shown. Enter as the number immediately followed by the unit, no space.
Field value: 2V
